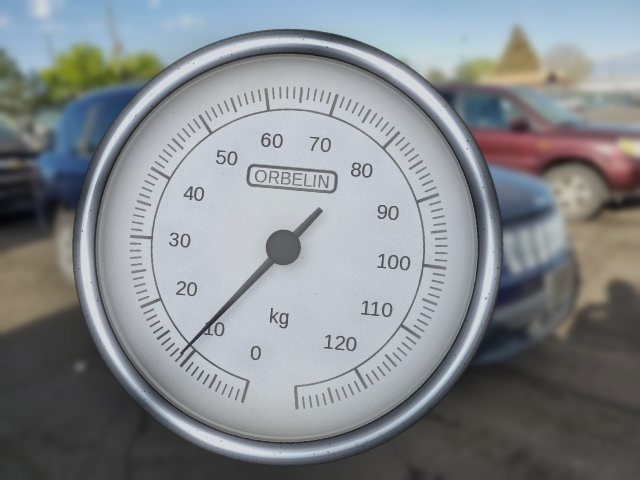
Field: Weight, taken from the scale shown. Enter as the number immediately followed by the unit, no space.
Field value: 11kg
